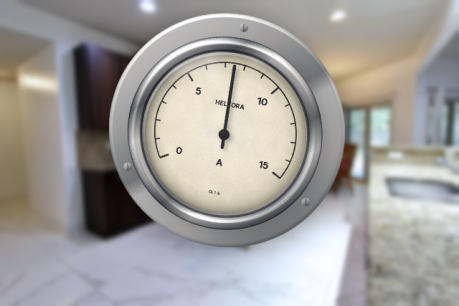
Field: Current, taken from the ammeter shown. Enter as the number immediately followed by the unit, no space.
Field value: 7.5A
